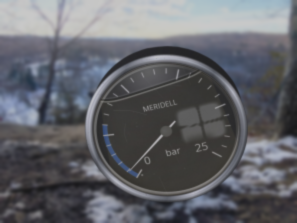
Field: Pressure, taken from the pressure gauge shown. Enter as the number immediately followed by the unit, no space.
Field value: 1bar
